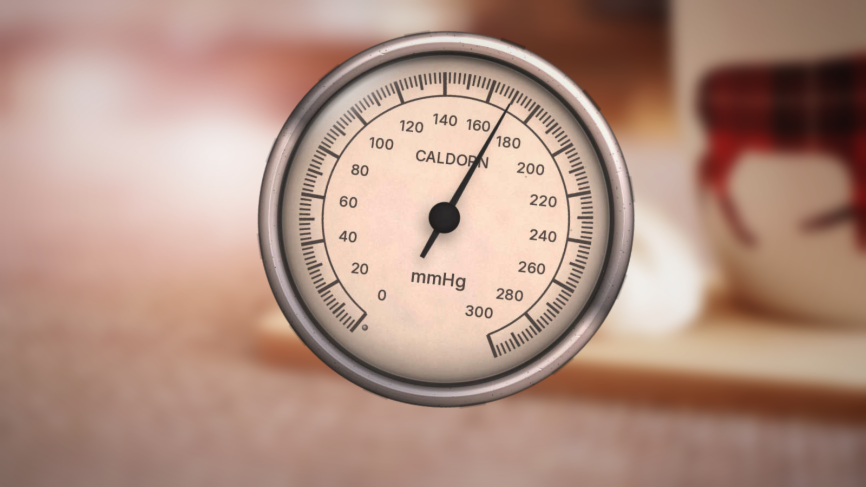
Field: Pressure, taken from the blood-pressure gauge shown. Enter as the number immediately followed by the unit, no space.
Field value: 170mmHg
